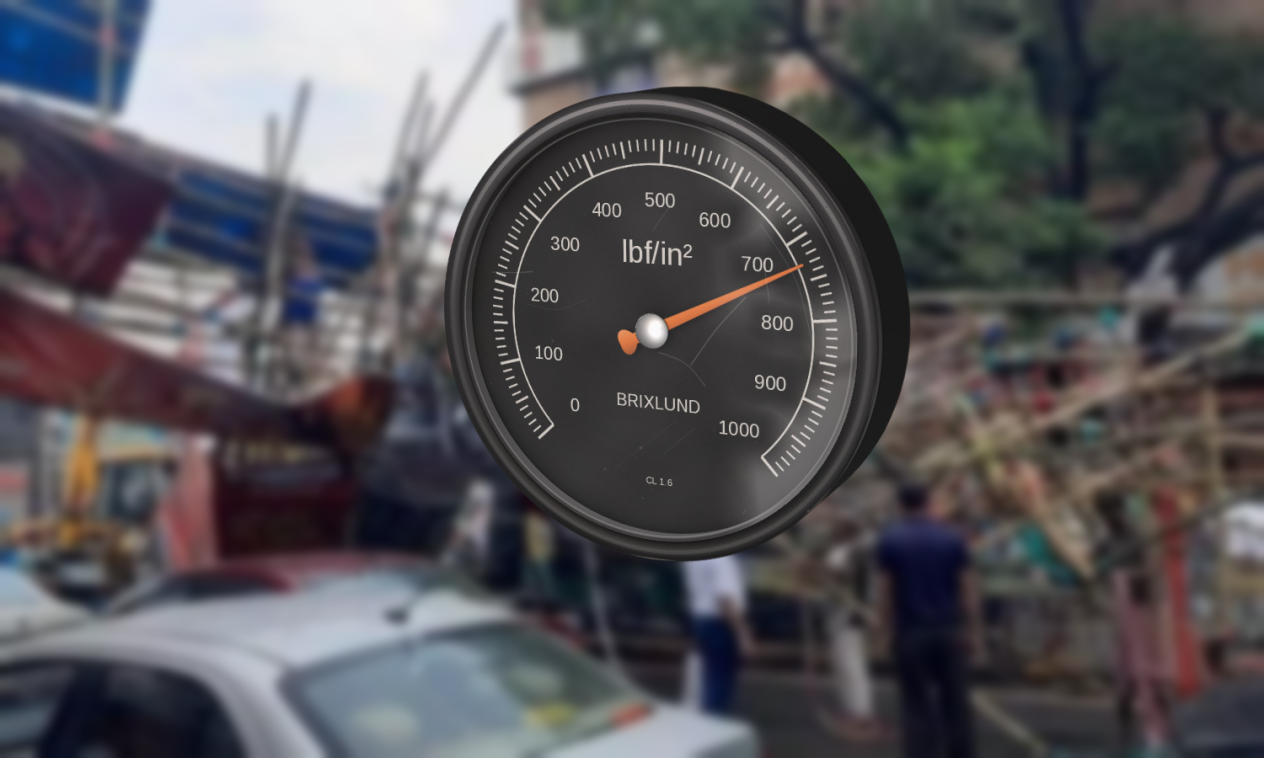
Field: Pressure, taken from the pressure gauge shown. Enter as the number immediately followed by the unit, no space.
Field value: 730psi
